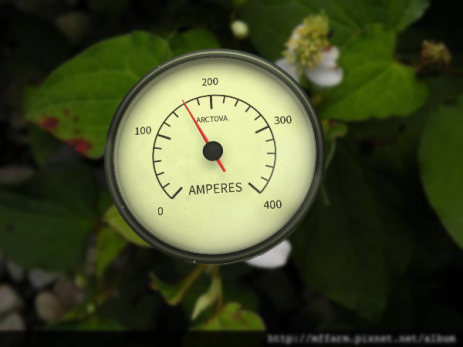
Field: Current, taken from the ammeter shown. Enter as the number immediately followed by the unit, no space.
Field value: 160A
